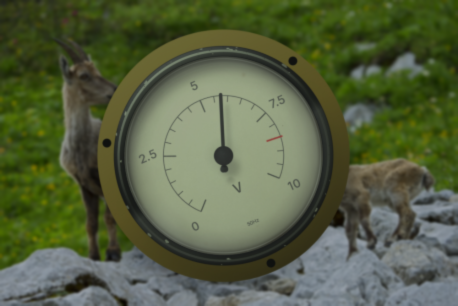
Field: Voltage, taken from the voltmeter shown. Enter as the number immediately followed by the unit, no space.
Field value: 5.75V
